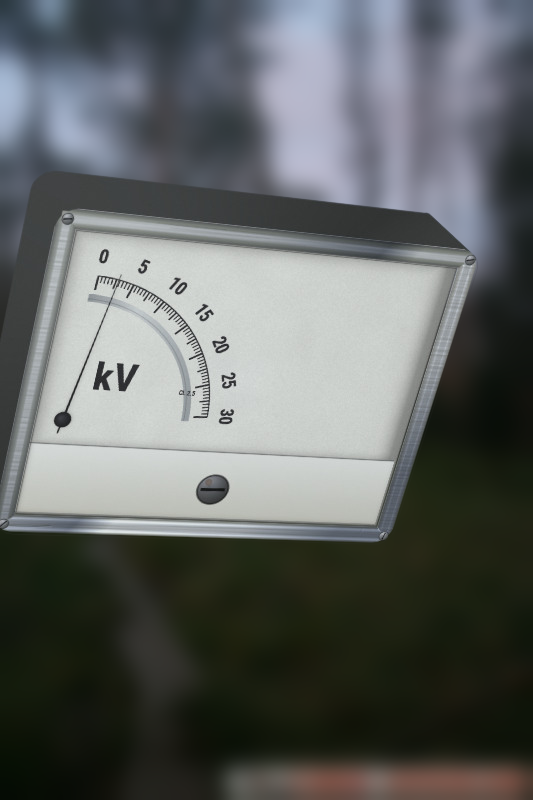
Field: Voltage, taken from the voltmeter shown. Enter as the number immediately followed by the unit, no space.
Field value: 2.5kV
